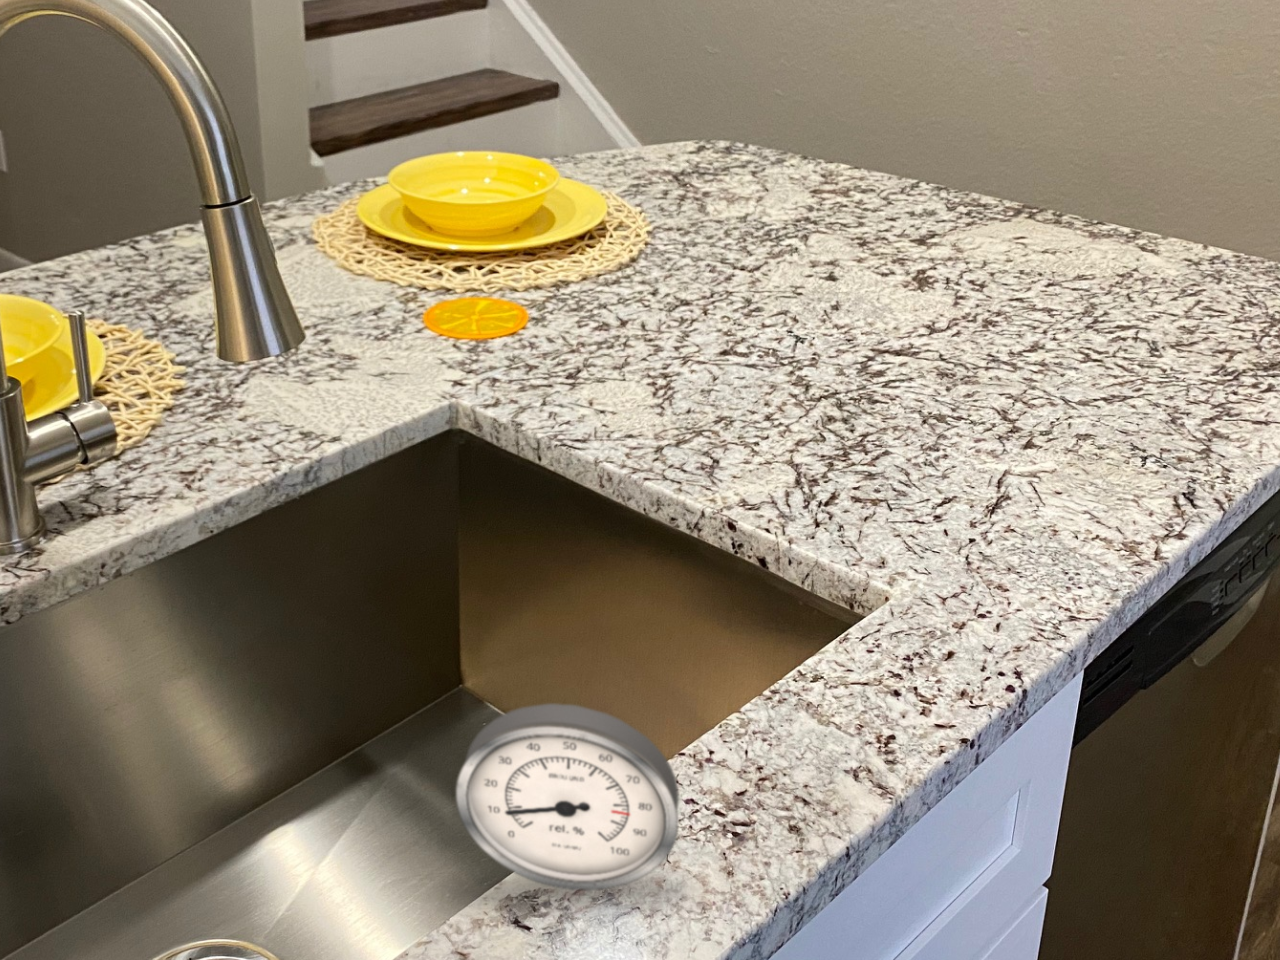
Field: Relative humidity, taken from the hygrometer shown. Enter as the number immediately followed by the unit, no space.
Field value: 10%
